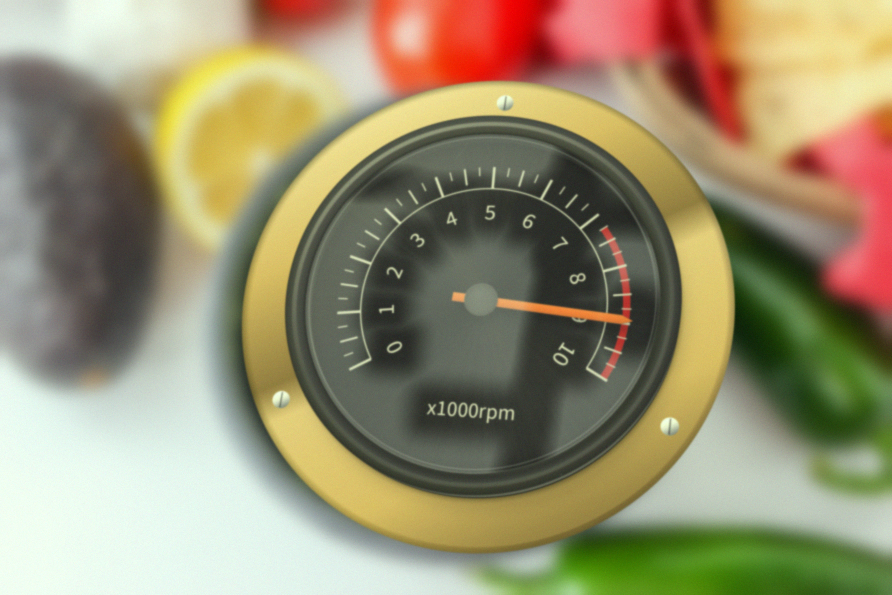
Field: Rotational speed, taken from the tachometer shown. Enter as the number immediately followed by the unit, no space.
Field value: 9000rpm
